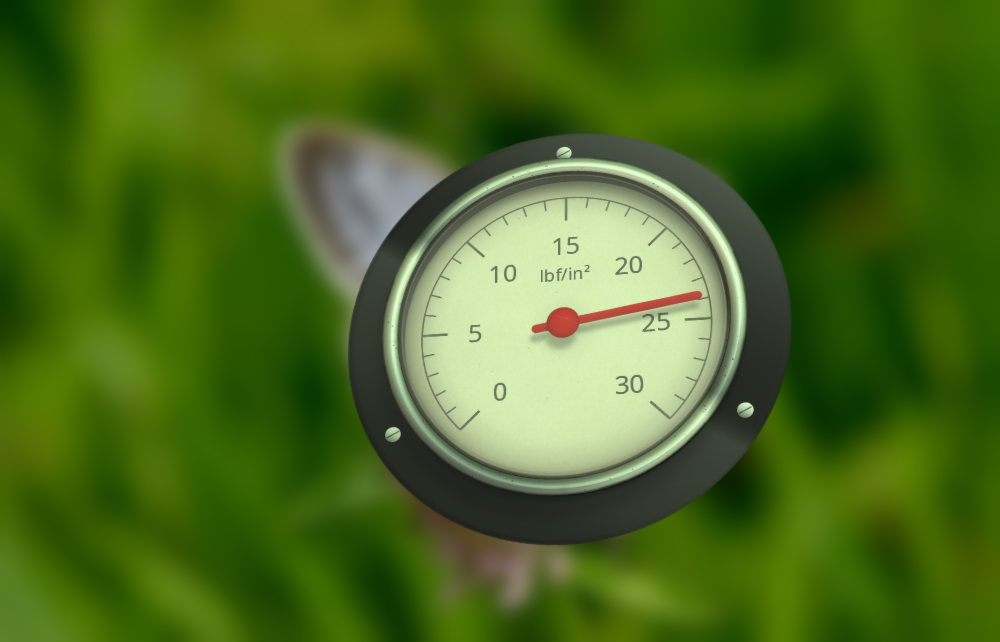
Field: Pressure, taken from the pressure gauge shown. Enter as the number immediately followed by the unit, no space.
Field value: 24psi
